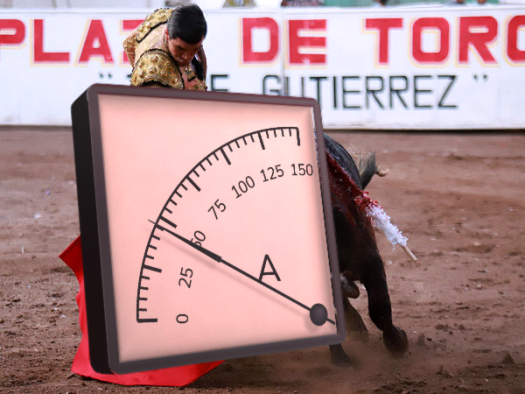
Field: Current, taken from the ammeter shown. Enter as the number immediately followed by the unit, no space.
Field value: 45A
